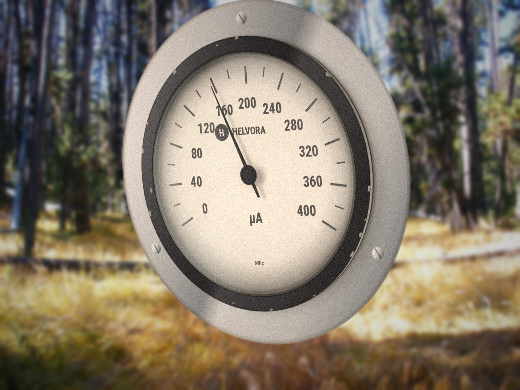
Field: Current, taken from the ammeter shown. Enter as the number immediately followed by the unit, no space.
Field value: 160µA
